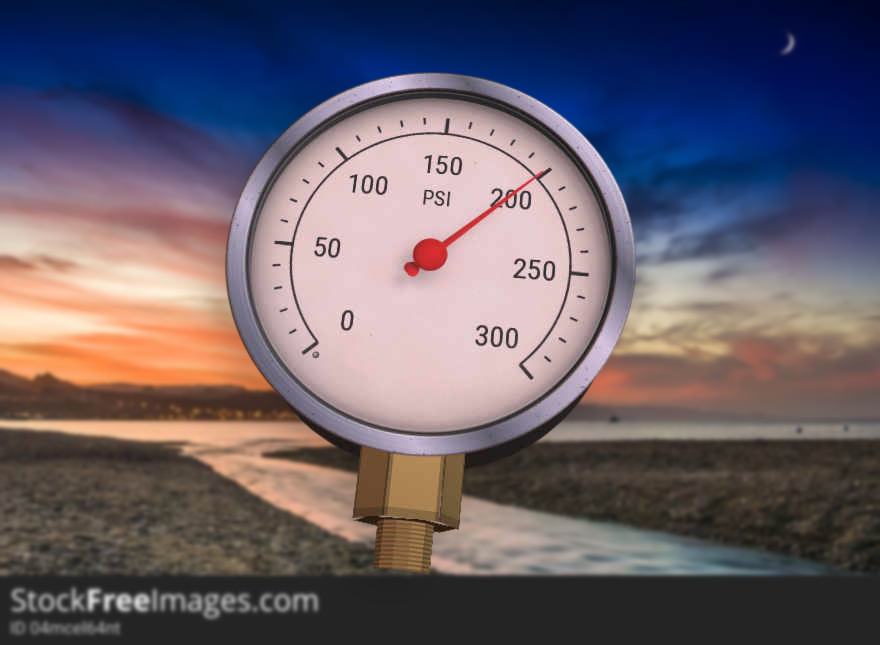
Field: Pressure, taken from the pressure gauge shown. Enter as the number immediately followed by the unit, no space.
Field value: 200psi
